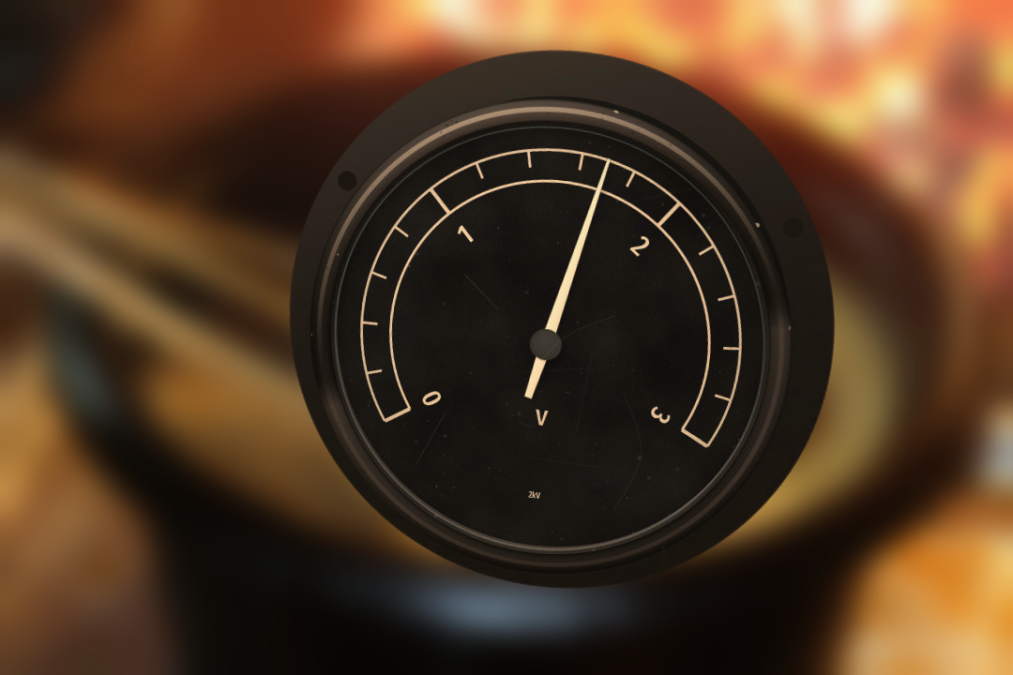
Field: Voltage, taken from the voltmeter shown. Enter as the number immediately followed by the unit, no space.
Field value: 1.7V
